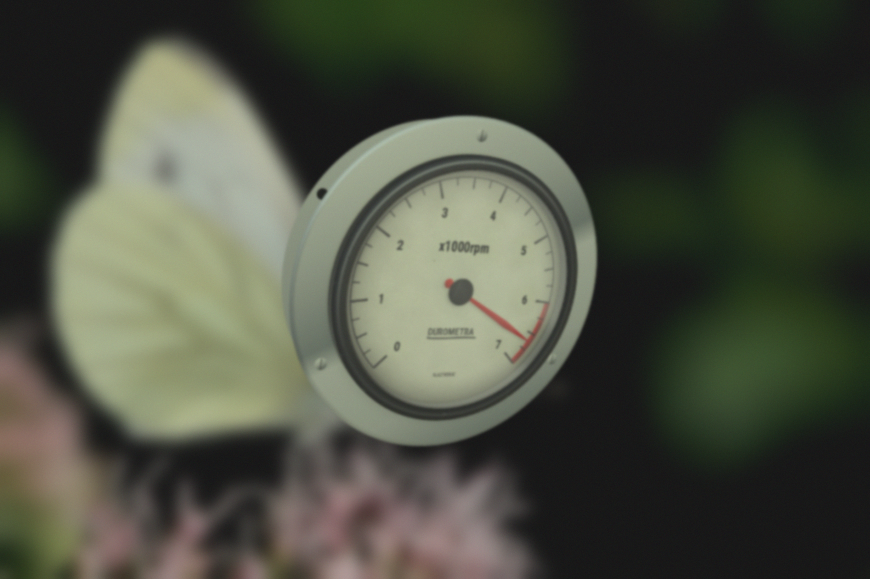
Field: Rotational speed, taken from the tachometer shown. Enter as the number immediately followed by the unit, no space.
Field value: 6625rpm
